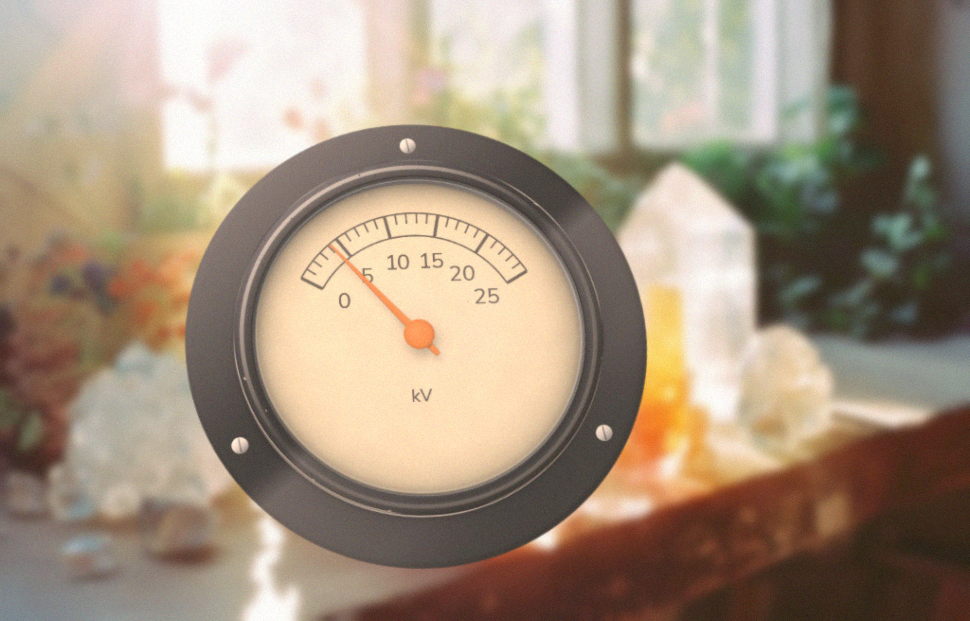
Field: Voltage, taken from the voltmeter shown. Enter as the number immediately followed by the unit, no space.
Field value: 4kV
